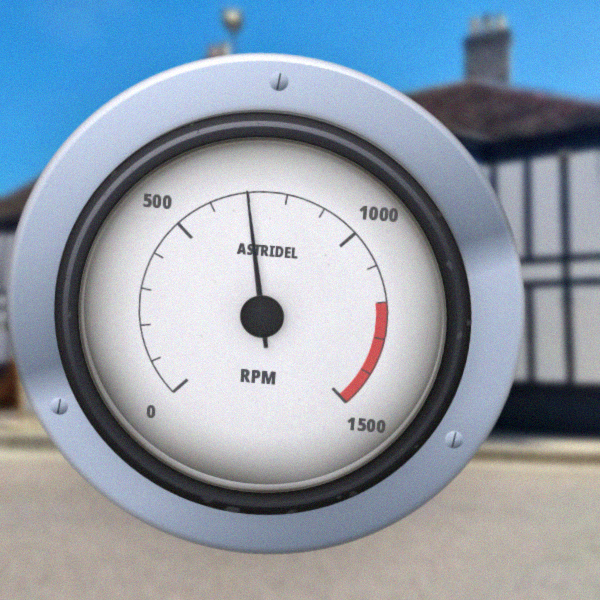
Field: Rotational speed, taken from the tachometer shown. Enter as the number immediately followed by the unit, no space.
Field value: 700rpm
